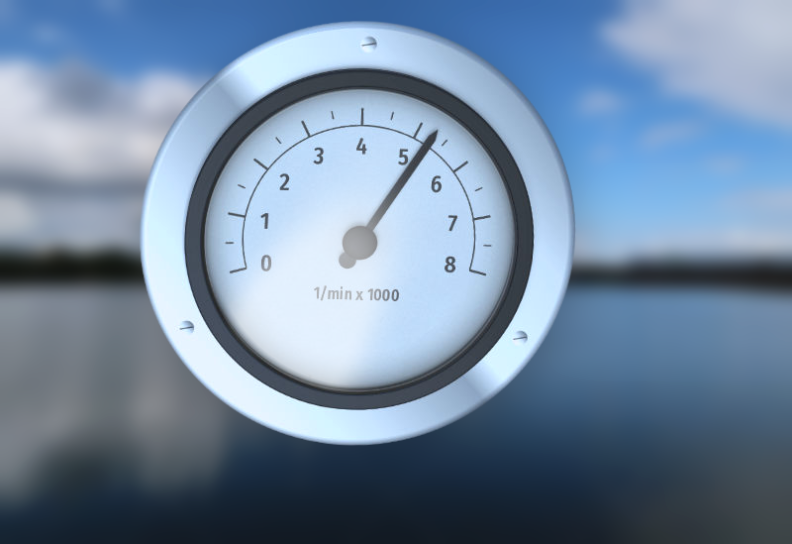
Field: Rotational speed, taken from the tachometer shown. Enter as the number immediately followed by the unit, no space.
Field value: 5250rpm
